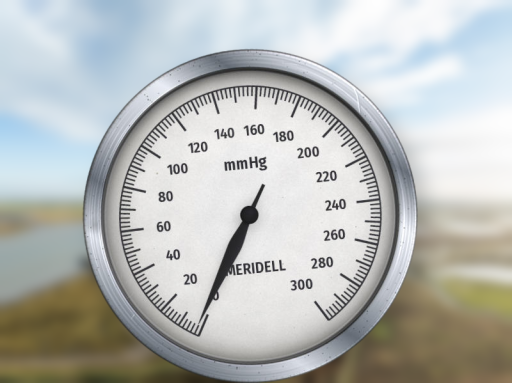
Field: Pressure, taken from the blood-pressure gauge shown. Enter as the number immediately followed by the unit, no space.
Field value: 2mmHg
